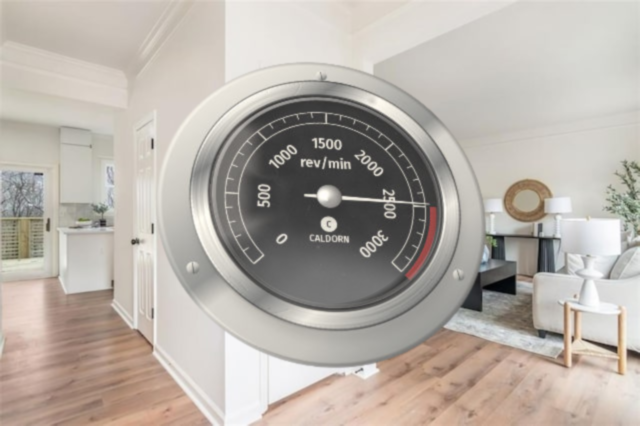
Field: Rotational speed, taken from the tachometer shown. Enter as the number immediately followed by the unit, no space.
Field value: 2500rpm
